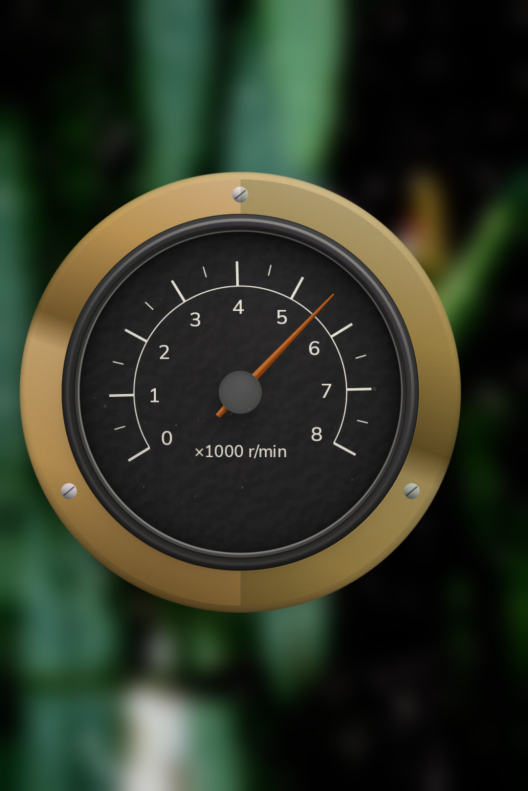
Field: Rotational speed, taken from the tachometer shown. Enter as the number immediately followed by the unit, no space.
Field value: 5500rpm
